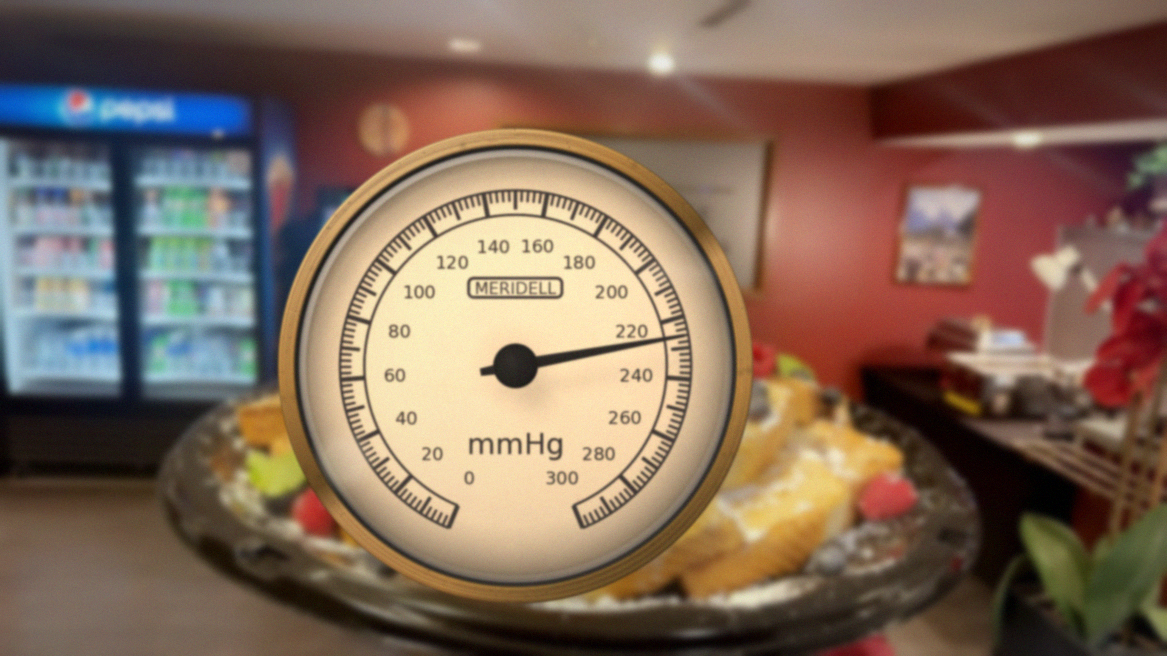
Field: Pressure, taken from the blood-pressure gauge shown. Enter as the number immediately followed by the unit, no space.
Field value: 226mmHg
